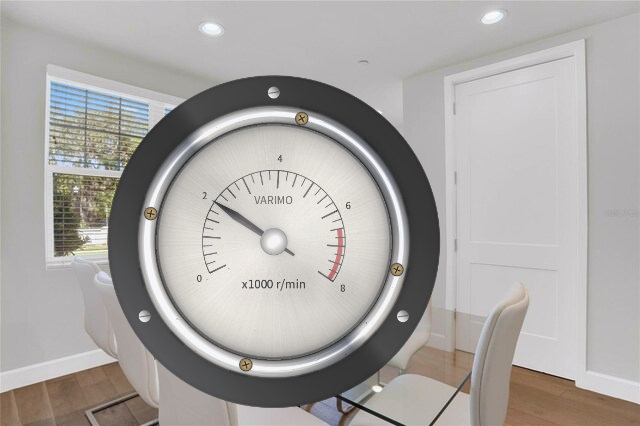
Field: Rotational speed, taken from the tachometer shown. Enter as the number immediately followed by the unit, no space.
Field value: 2000rpm
